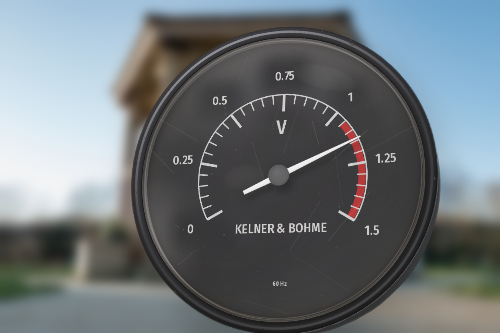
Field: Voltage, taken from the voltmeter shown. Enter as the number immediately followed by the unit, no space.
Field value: 1.15V
